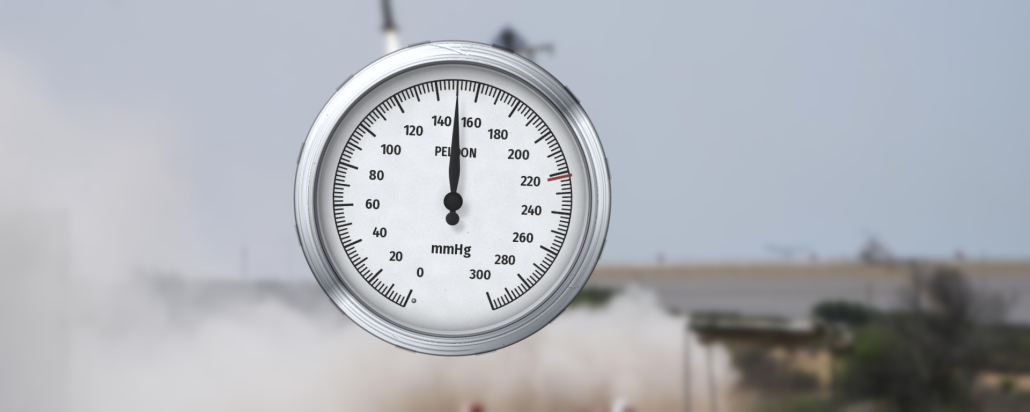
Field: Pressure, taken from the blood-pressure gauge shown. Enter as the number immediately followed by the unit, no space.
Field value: 150mmHg
